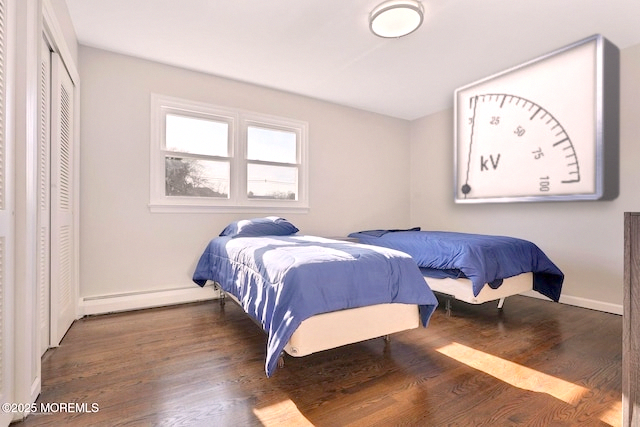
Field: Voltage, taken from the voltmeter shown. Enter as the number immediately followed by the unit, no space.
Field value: 5kV
